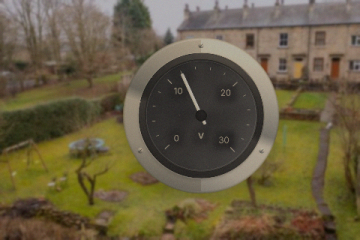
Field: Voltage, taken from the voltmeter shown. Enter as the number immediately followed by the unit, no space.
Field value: 12V
